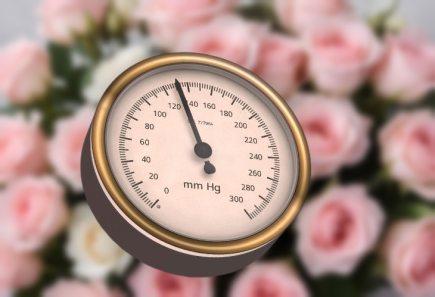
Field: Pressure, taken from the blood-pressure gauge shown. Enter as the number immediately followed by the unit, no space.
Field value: 130mmHg
